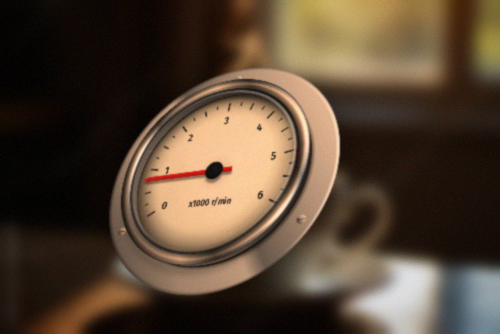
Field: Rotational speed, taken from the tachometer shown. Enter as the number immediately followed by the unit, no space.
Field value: 750rpm
